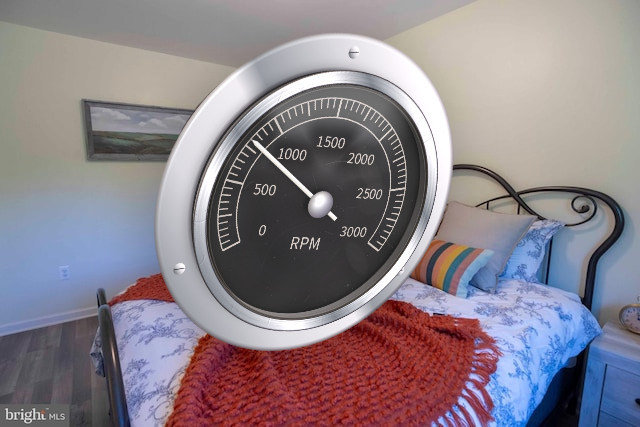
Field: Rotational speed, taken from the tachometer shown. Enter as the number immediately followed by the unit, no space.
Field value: 800rpm
